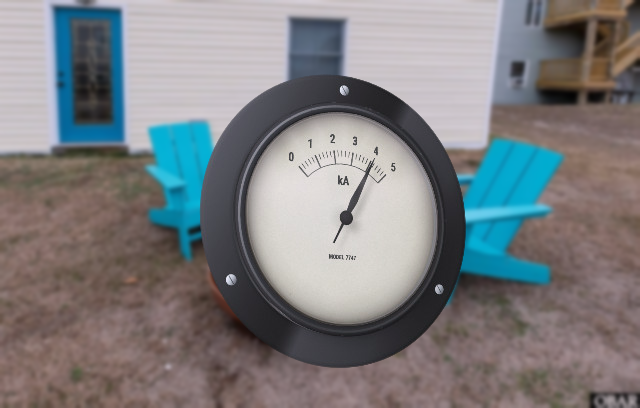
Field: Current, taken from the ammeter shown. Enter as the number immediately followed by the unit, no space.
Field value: 4kA
